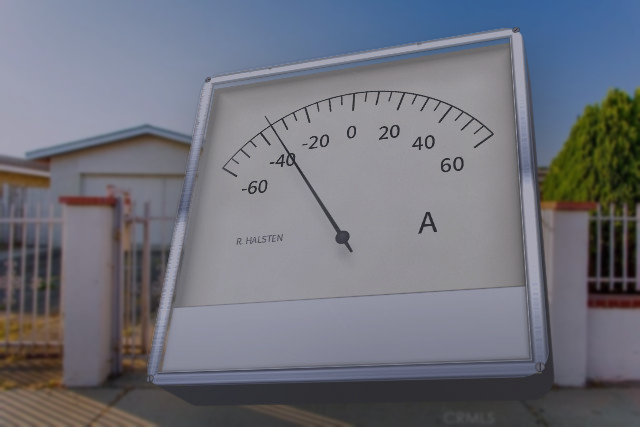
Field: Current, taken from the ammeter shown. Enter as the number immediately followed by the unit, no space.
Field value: -35A
